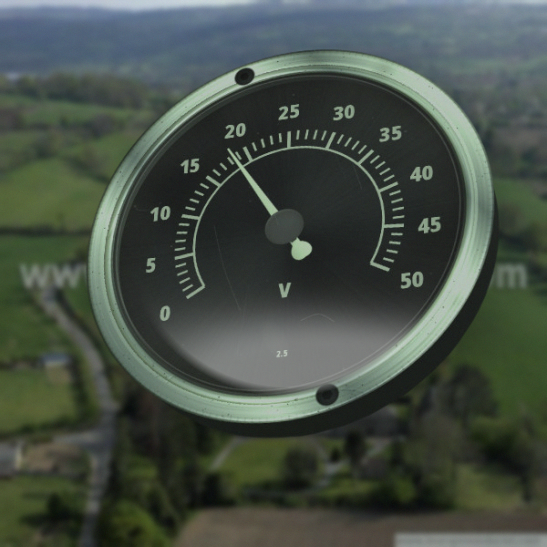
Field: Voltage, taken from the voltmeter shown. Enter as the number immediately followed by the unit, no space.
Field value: 18.5V
